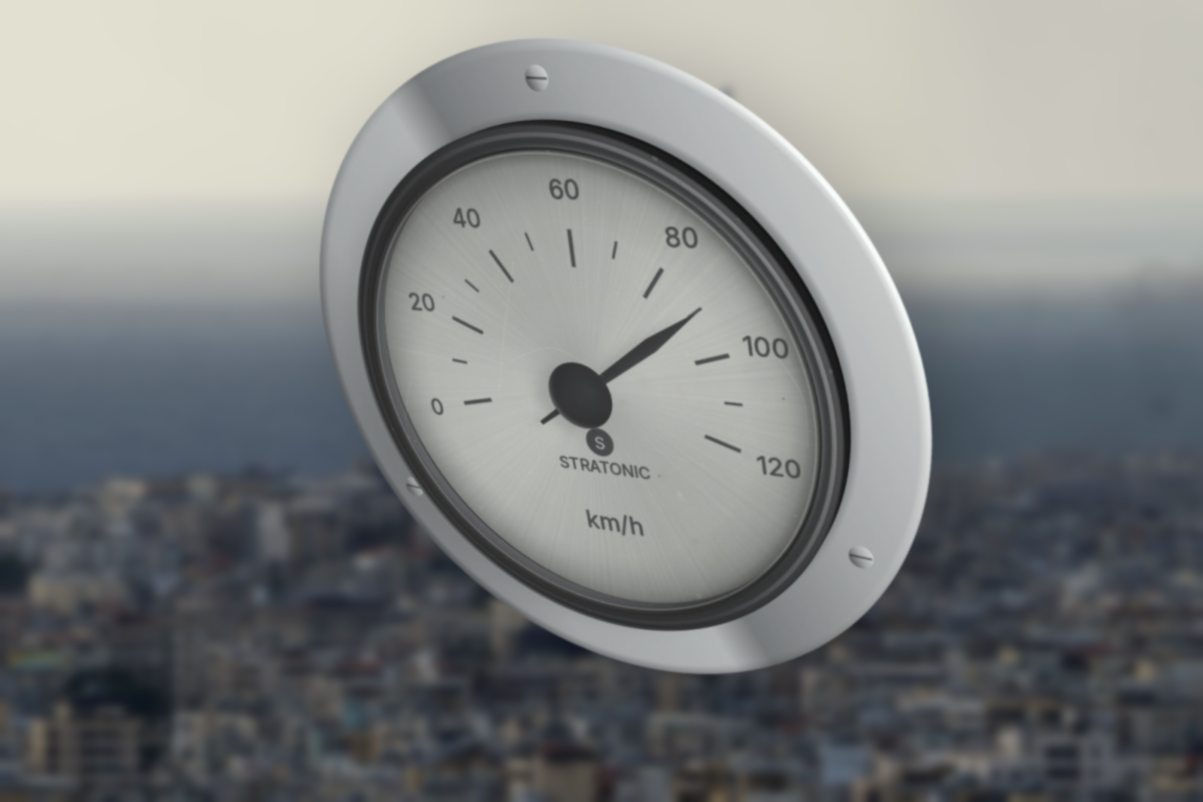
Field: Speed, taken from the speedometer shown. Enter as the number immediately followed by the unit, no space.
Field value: 90km/h
